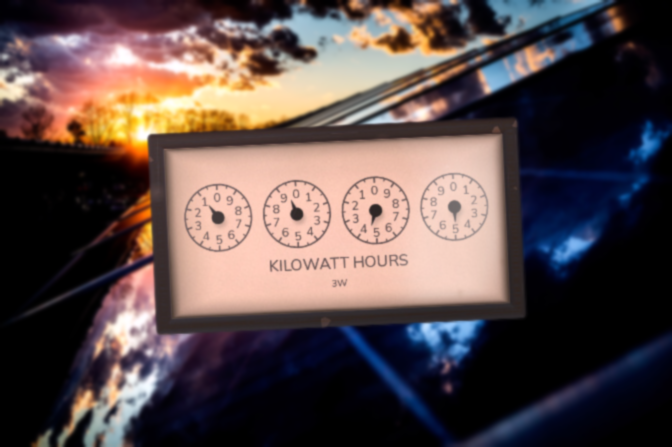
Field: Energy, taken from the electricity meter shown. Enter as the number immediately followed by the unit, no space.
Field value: 945kWh
